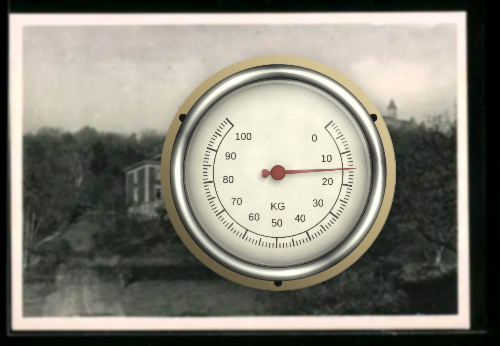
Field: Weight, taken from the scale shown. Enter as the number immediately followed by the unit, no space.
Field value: 15kg
